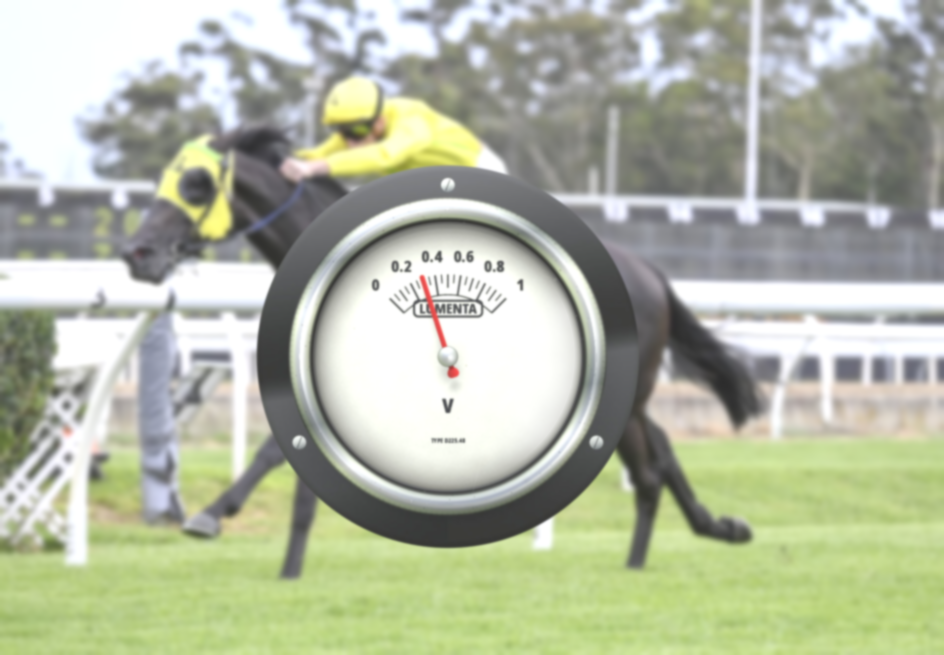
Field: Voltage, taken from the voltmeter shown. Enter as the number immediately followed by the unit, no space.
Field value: 0.3V
